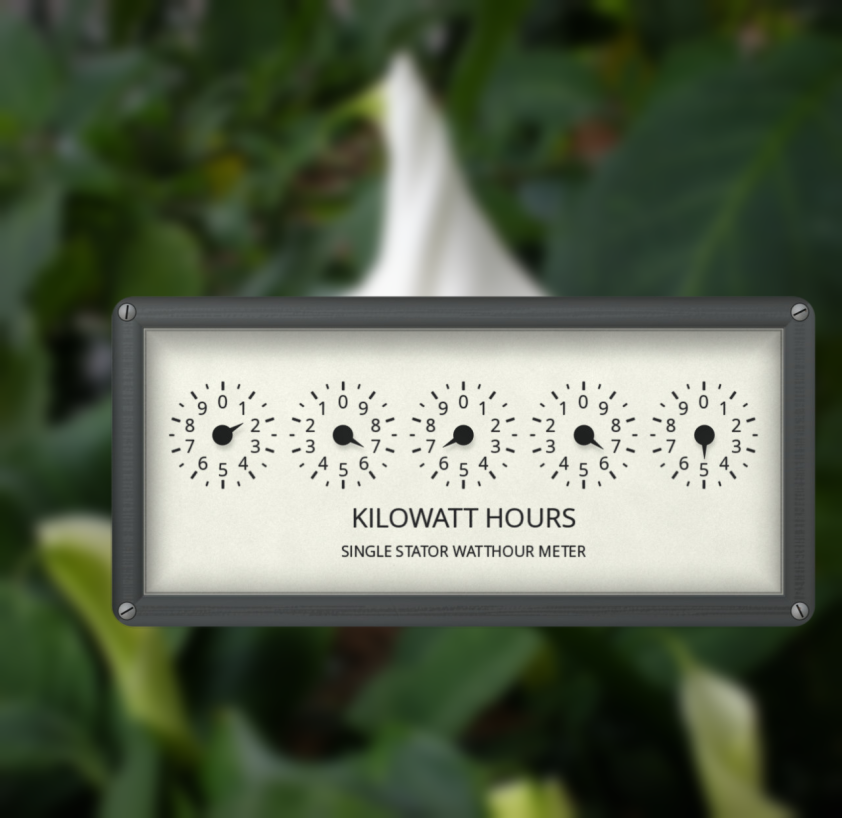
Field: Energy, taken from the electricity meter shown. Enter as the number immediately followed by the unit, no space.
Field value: 16665kWh
